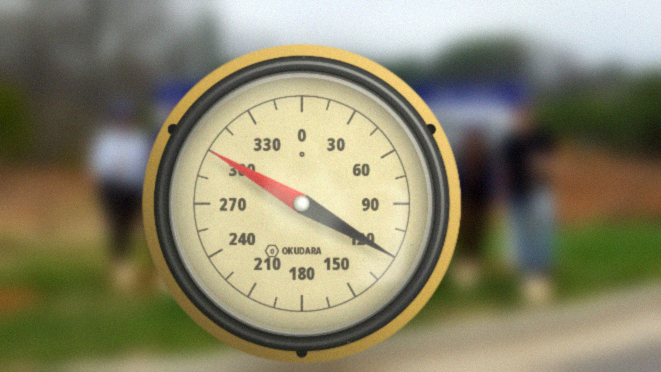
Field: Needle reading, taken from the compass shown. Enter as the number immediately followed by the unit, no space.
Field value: 300°
